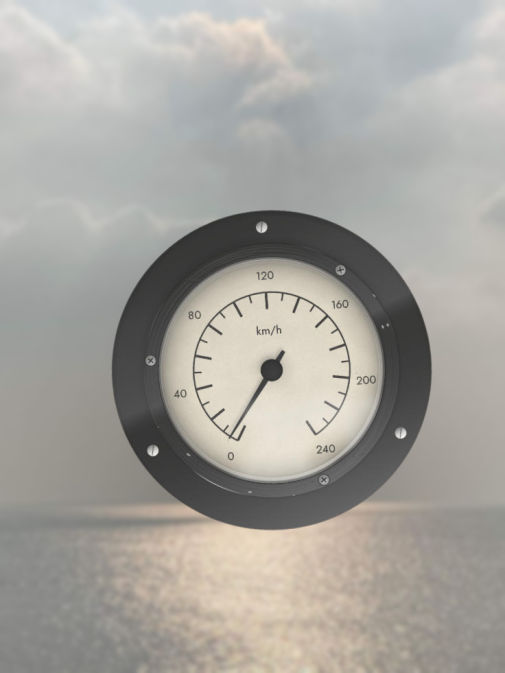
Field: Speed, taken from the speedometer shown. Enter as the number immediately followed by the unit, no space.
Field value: 5km/h
